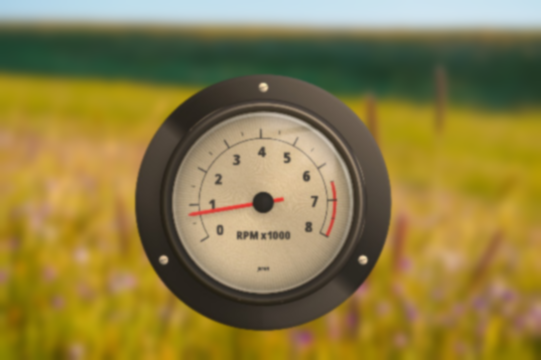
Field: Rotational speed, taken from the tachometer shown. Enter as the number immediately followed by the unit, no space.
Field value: 750rpm
